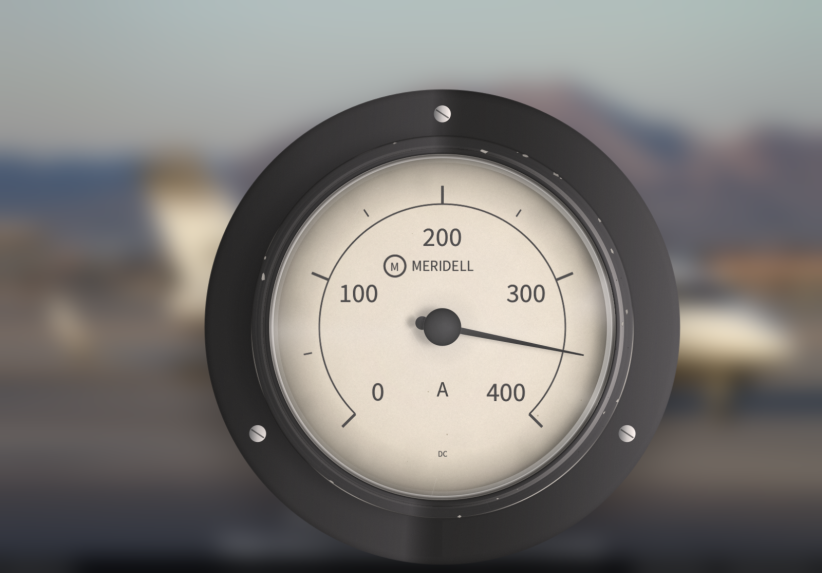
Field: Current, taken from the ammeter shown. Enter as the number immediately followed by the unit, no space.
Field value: 350A
